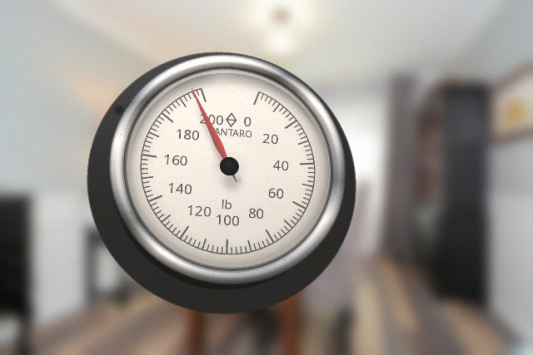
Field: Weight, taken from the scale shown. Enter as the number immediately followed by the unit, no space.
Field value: 196lb
